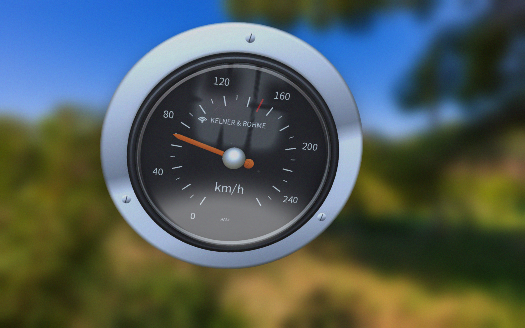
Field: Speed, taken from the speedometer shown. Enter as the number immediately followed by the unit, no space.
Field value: 70km/h
